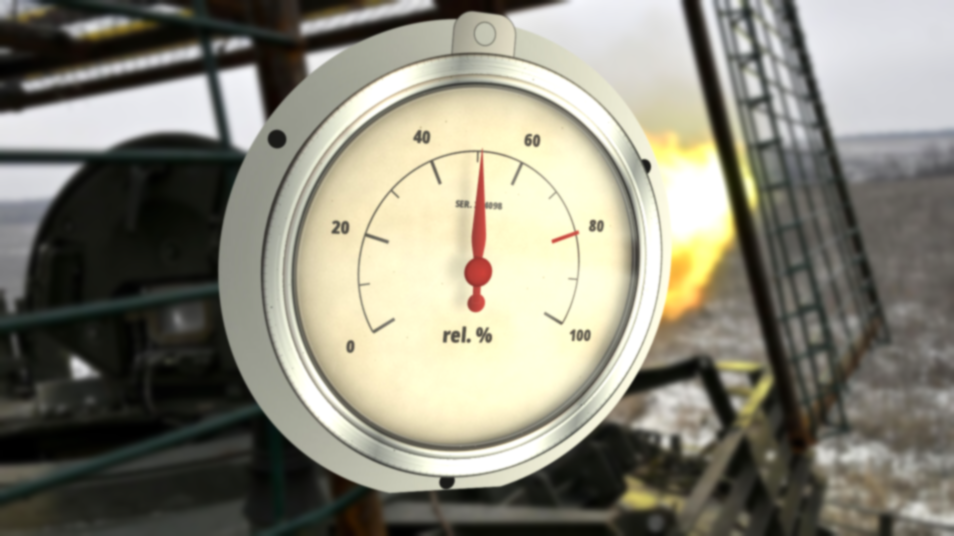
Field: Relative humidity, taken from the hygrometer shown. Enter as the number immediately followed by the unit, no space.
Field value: 50%
